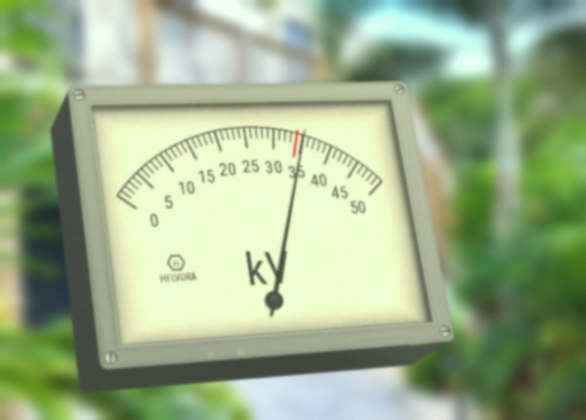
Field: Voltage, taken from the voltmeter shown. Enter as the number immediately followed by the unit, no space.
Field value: 35kV
